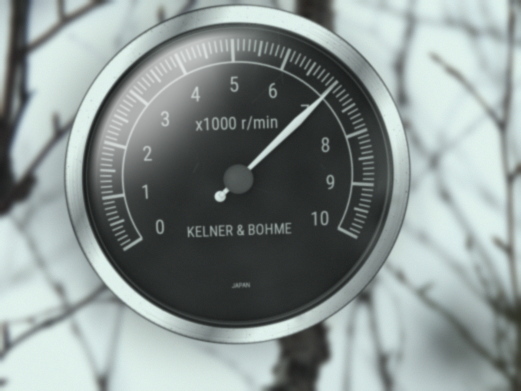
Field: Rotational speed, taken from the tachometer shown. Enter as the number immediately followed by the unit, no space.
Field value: 7000rpm
